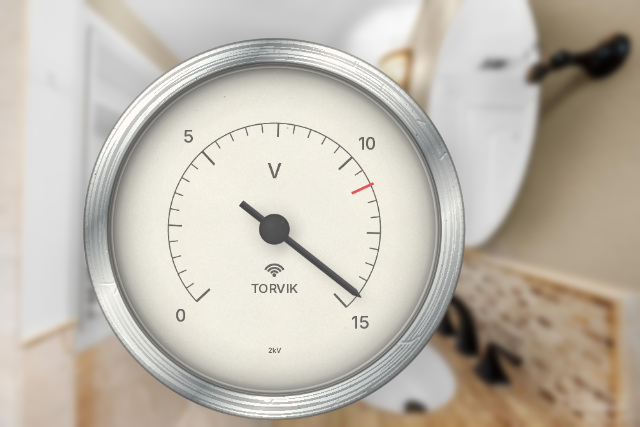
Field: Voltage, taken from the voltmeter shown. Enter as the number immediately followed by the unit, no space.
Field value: 14.5V
